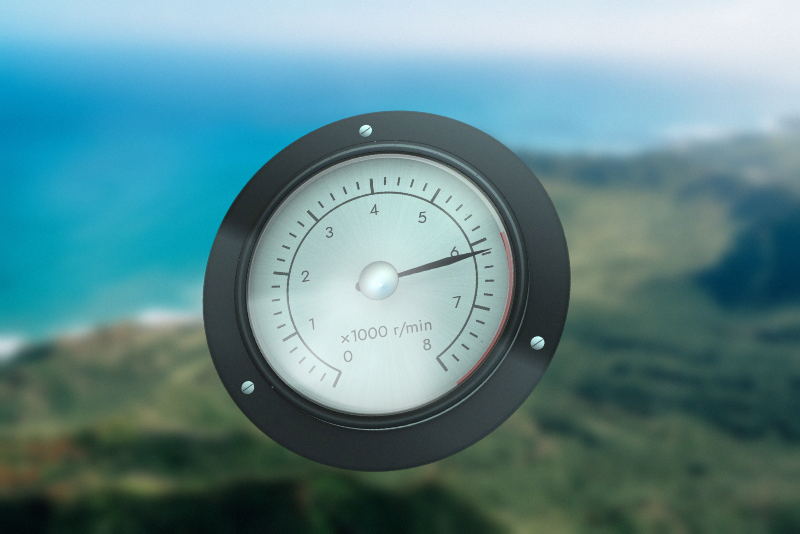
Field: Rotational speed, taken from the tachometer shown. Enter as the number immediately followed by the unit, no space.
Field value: 6200rpm
